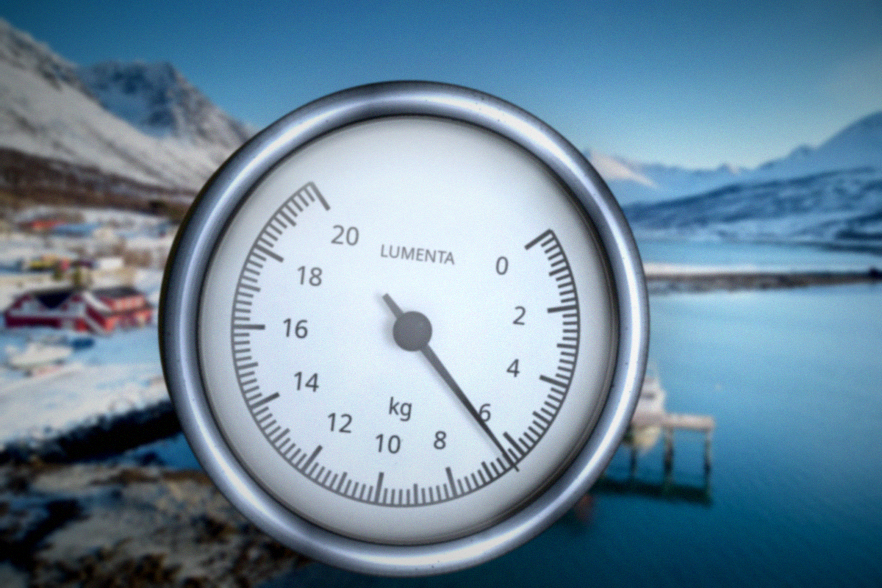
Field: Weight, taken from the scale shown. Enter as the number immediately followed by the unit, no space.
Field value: 6.4kg
